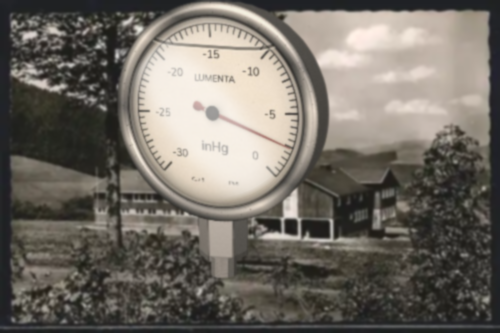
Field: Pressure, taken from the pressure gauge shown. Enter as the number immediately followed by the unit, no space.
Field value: -2.5inHg
